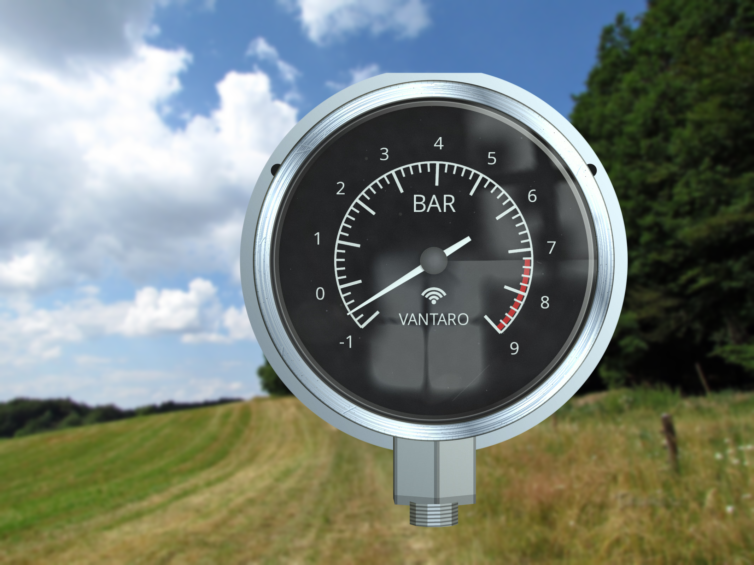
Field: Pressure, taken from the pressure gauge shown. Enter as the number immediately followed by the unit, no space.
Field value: -0.6bar
